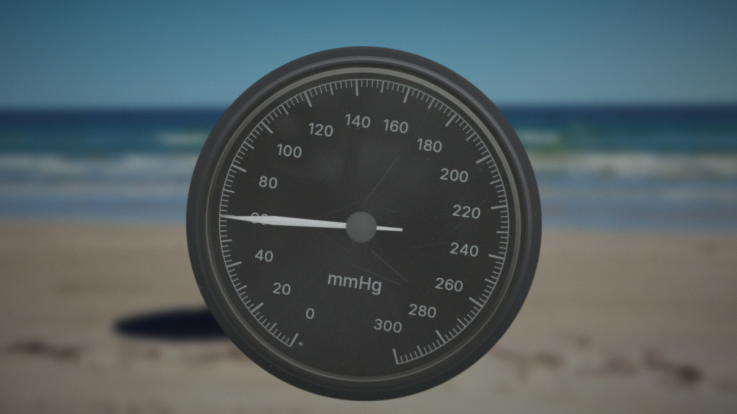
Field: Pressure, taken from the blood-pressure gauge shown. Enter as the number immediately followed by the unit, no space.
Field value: 60mmHg
